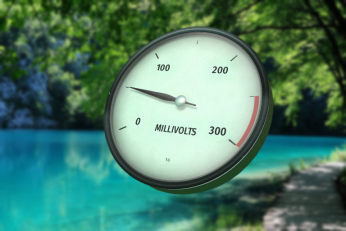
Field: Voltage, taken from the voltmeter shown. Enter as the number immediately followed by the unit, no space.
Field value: 50mV
